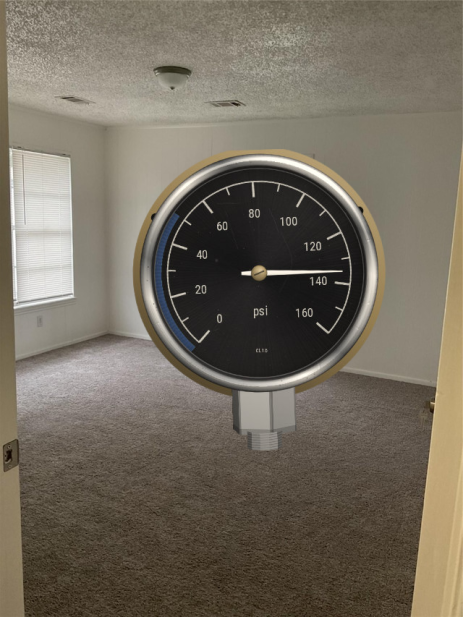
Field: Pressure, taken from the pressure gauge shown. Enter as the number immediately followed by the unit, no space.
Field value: 135psi
